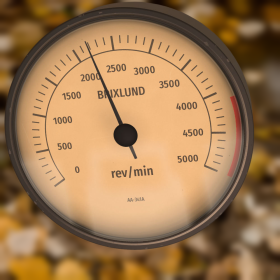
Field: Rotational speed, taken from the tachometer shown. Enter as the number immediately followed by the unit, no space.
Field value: 2200rpm
